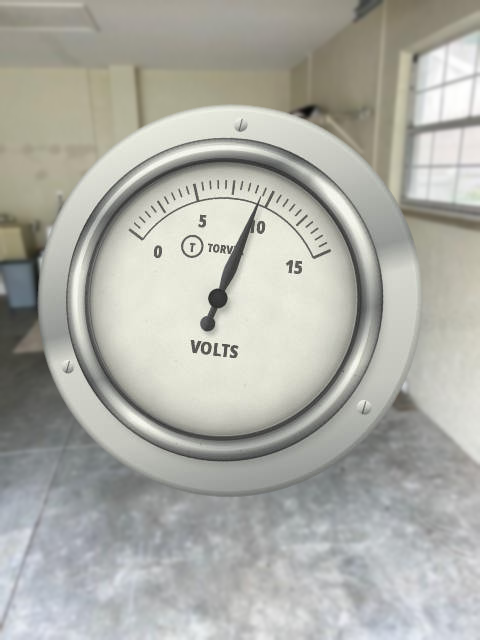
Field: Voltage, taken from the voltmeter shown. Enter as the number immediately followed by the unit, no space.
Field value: 9.5V
